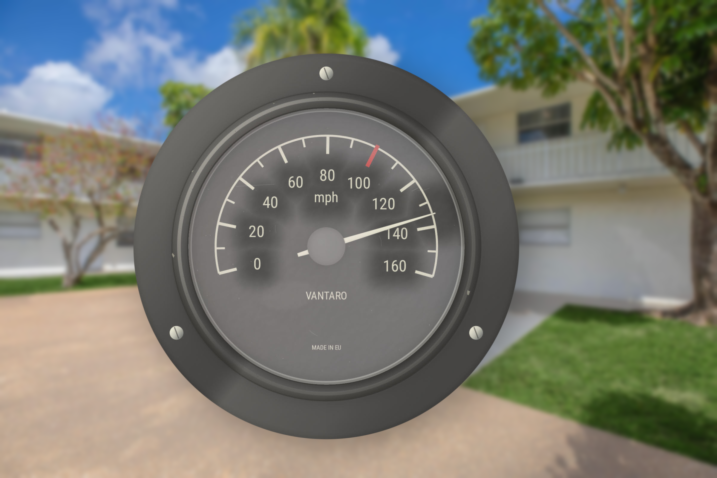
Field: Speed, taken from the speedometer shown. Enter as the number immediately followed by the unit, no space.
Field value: 135mph
